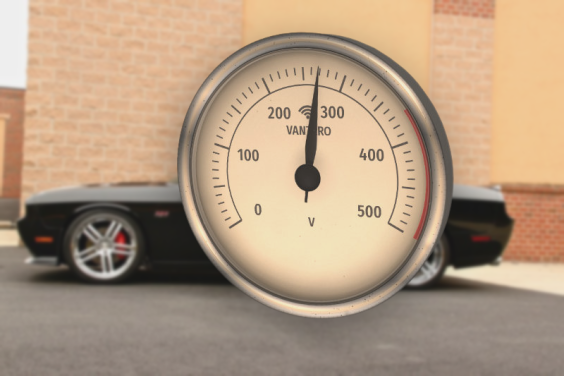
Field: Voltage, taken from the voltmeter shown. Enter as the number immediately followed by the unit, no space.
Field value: 270V
